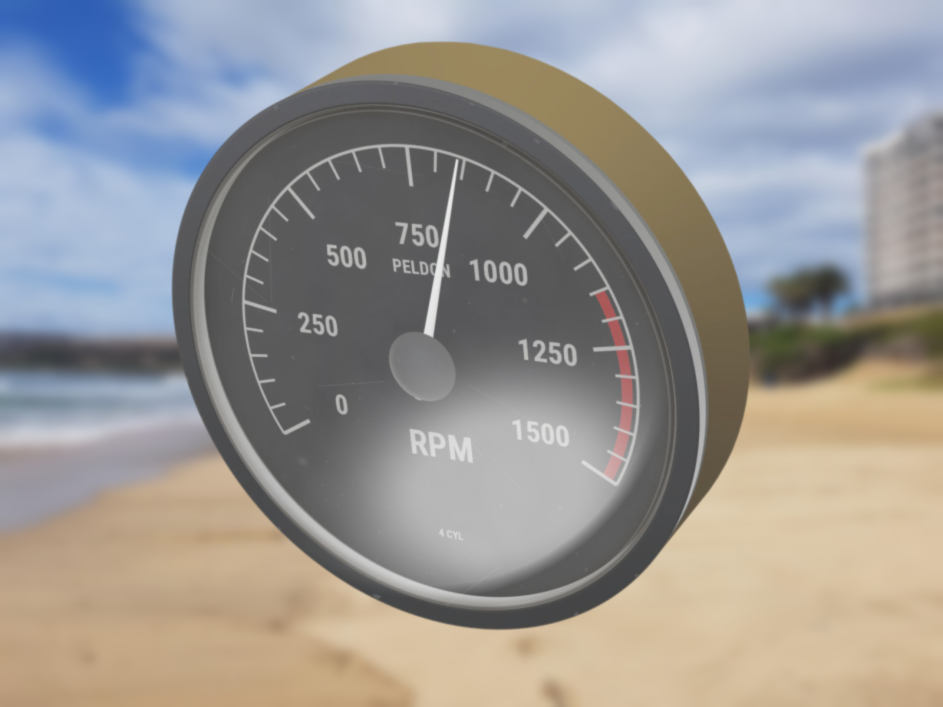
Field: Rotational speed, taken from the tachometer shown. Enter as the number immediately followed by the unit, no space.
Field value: 850rpm
